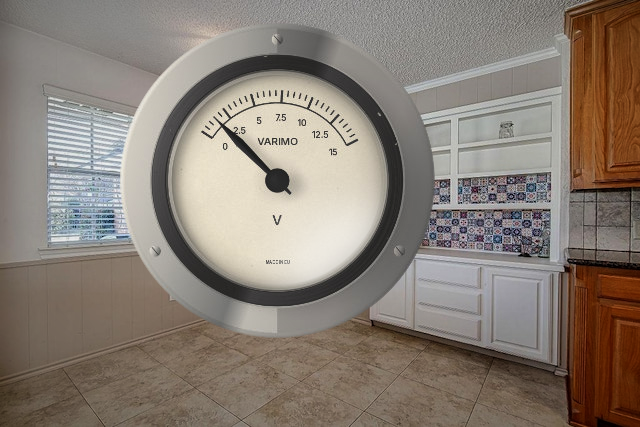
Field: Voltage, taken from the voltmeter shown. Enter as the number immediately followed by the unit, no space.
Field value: 1.5V
